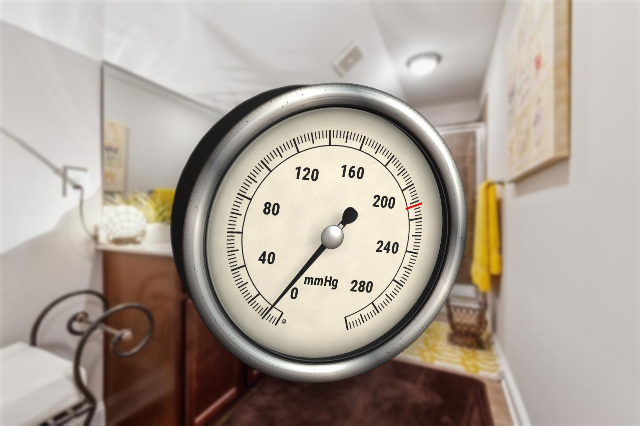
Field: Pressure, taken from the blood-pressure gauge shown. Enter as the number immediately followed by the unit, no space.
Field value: 10mmHg
